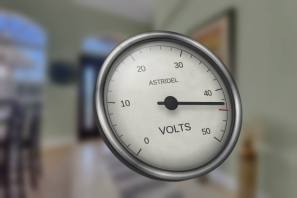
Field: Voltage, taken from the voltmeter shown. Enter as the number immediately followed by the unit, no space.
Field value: 43V
